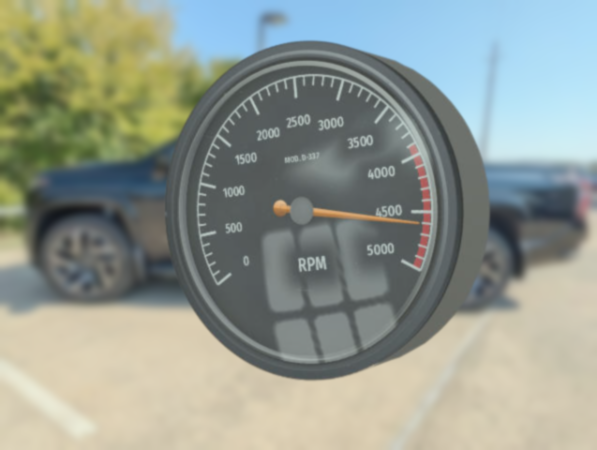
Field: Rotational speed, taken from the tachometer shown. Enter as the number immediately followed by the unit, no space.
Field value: 4600rpm
